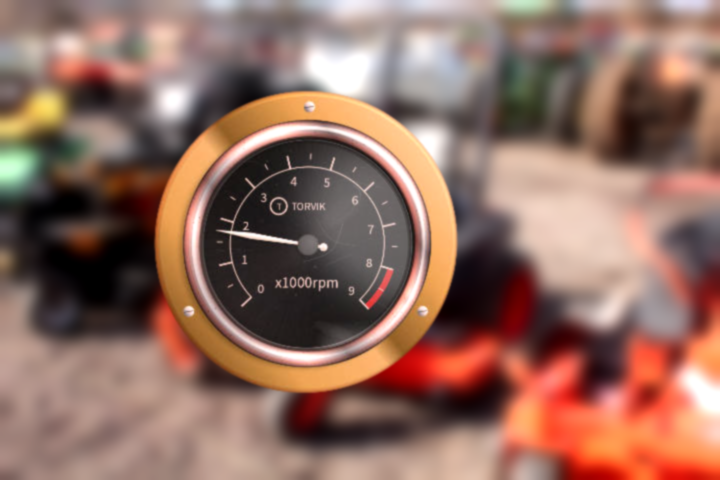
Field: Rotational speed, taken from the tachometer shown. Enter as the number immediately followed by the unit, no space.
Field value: 1750rpm
